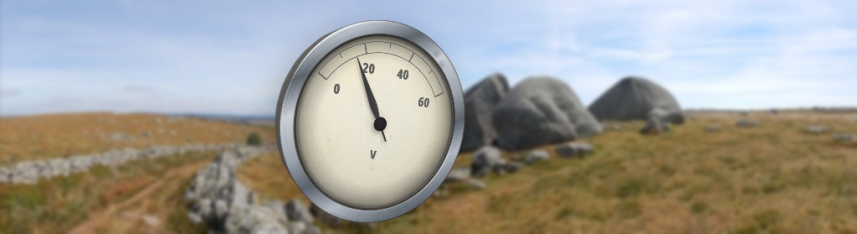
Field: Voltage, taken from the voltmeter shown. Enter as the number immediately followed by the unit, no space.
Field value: 15V
